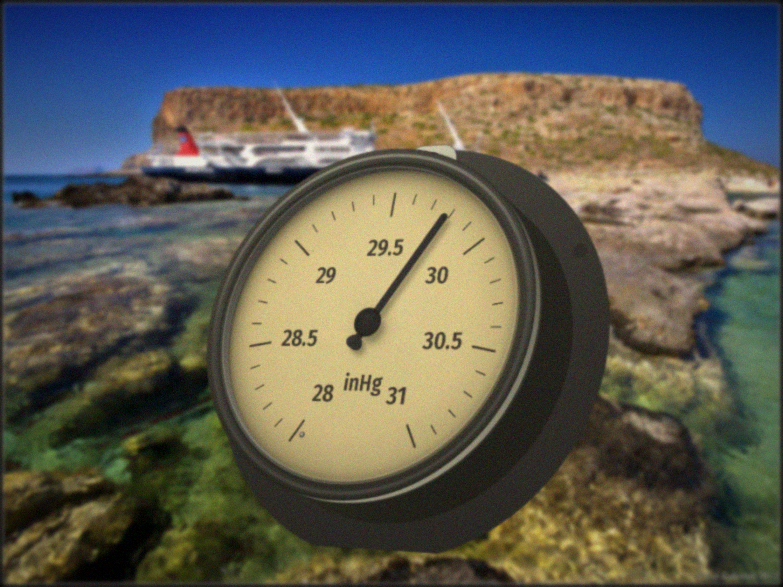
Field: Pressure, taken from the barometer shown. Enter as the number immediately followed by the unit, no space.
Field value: 29.8inHg
